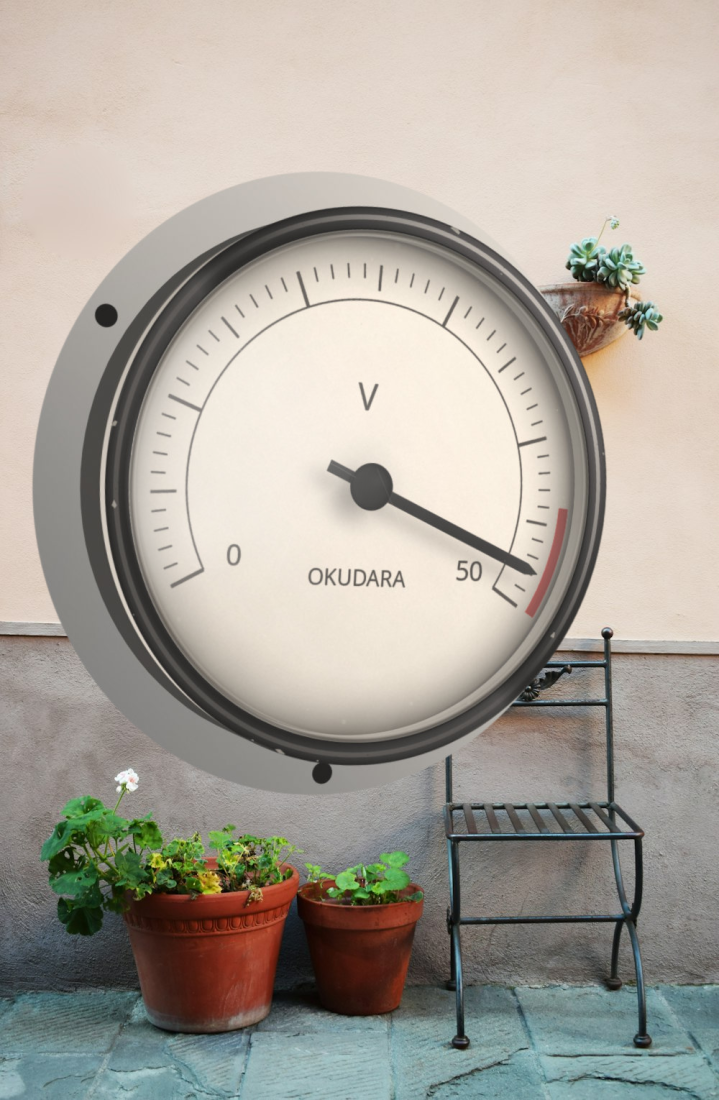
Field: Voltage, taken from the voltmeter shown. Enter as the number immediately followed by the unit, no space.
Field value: 48V
